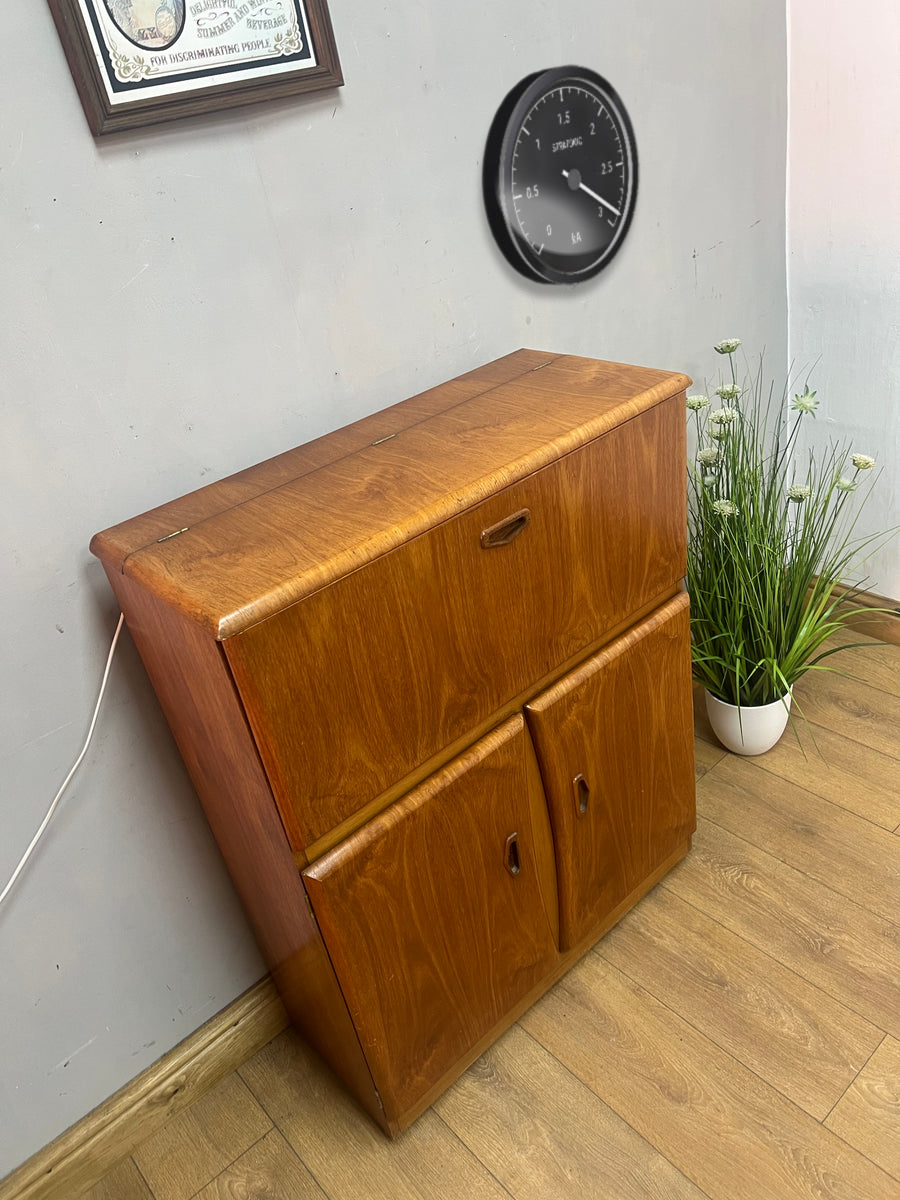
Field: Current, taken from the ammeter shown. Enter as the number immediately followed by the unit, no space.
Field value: 2.9kA
